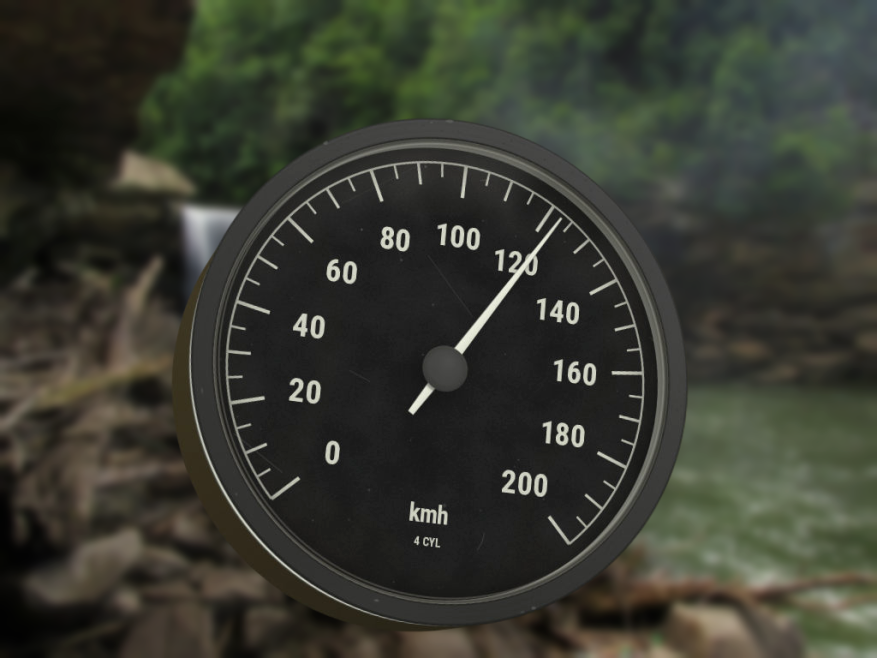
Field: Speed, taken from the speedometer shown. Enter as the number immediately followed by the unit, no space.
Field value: 122.5km/h
